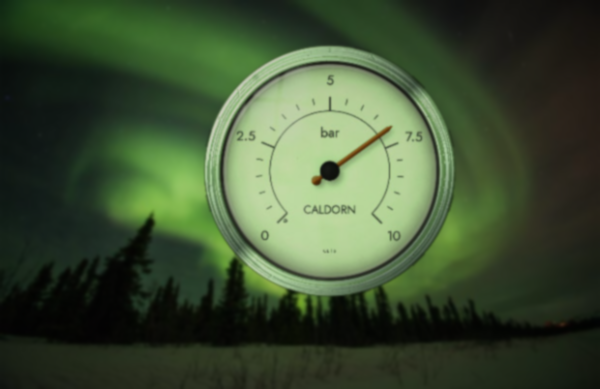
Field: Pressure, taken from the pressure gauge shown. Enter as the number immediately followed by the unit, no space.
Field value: 7bar
